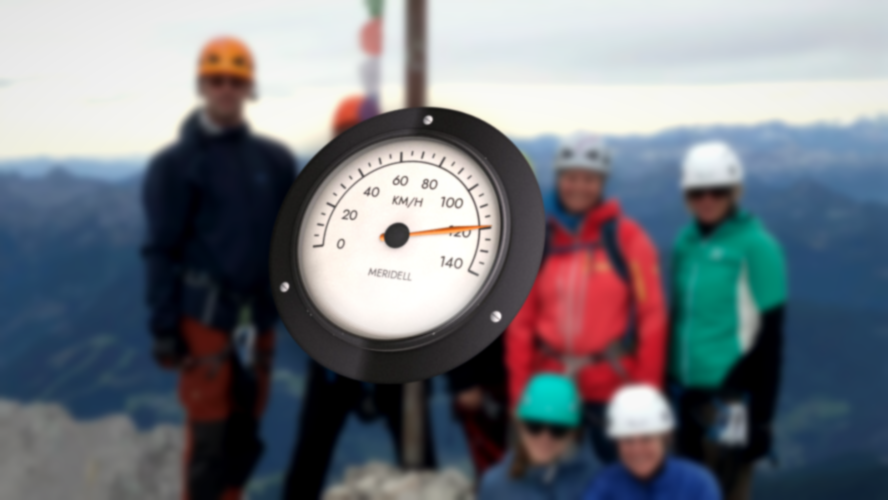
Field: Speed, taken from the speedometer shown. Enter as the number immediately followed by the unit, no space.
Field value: 120km/h
